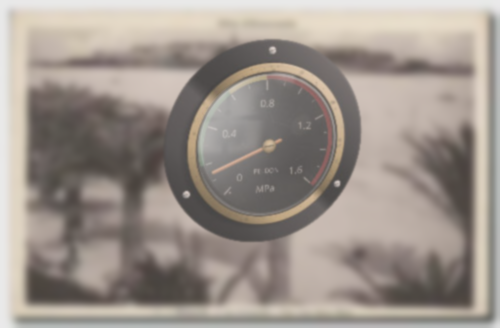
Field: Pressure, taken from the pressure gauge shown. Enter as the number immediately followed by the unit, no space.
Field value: 0.15MPa
